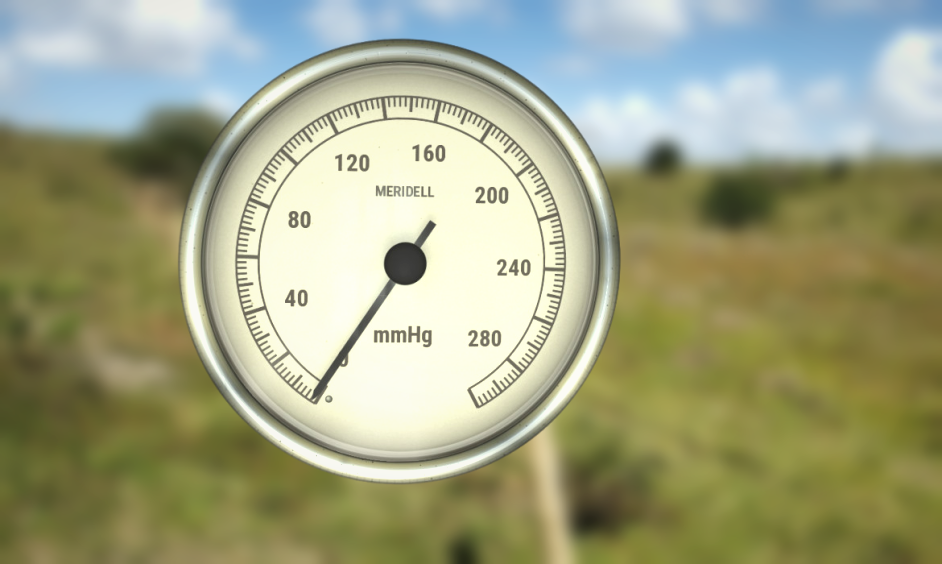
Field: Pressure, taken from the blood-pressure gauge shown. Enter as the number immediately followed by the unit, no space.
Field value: 2mmHg
